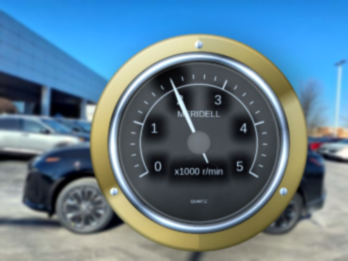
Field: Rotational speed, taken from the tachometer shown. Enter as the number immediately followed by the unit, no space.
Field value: 2000rpm
